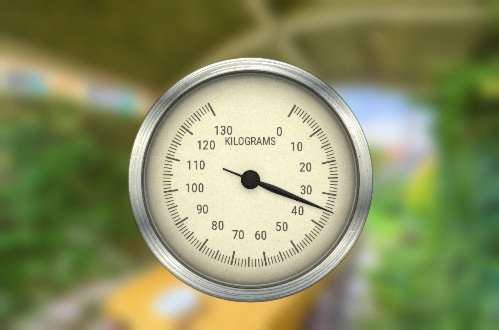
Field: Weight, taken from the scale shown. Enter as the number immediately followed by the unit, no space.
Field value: 35kg
